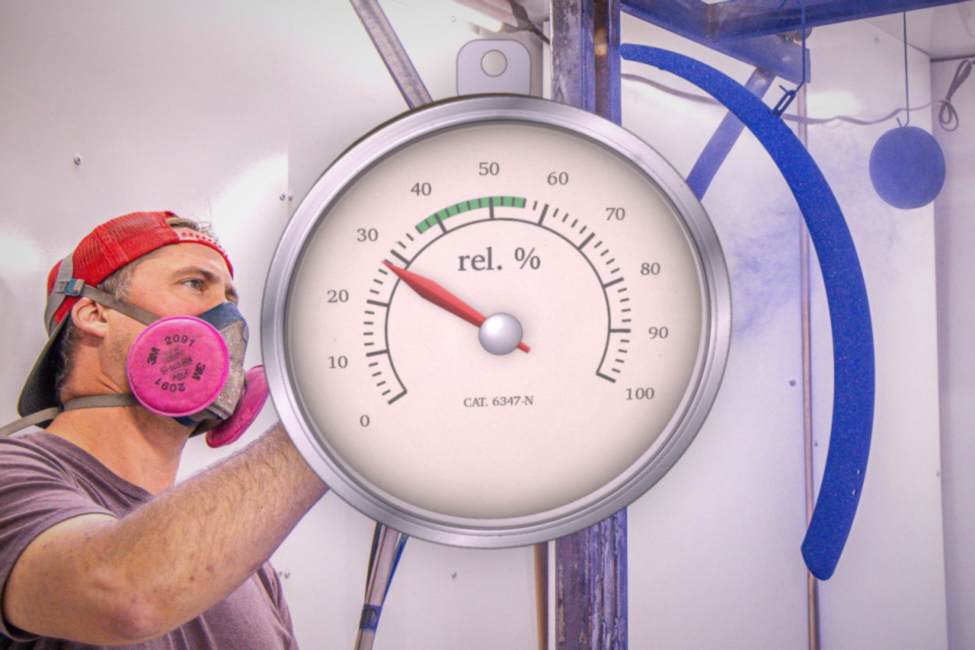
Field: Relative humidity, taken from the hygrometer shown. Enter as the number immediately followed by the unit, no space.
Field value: 28%
